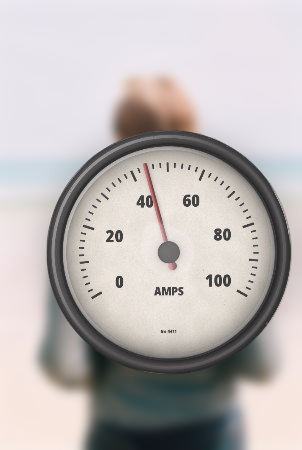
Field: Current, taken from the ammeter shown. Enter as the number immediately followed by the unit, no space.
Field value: 44A
